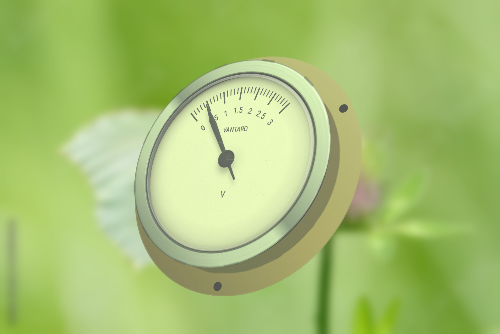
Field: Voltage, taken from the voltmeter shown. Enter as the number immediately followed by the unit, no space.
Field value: 0.5V
